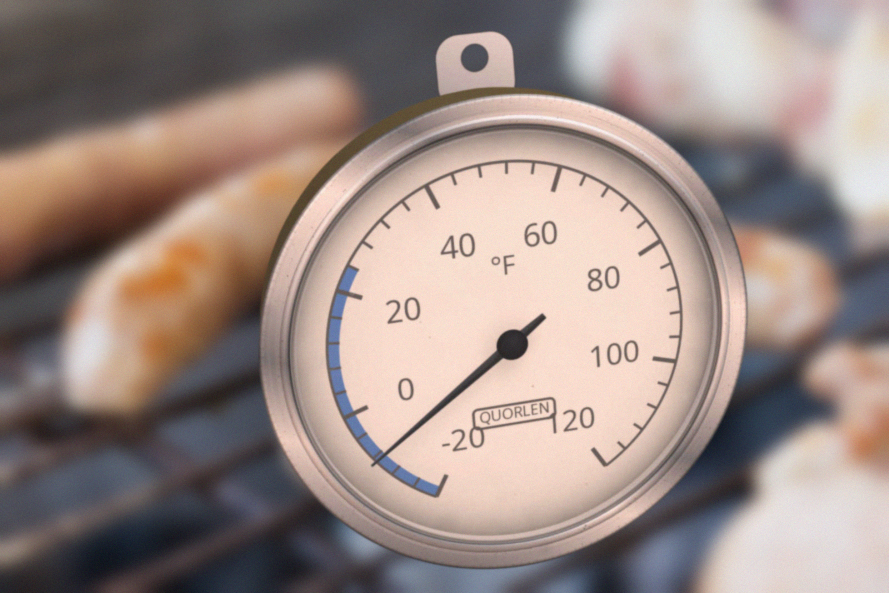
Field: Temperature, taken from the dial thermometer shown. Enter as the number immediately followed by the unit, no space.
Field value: -8°F
